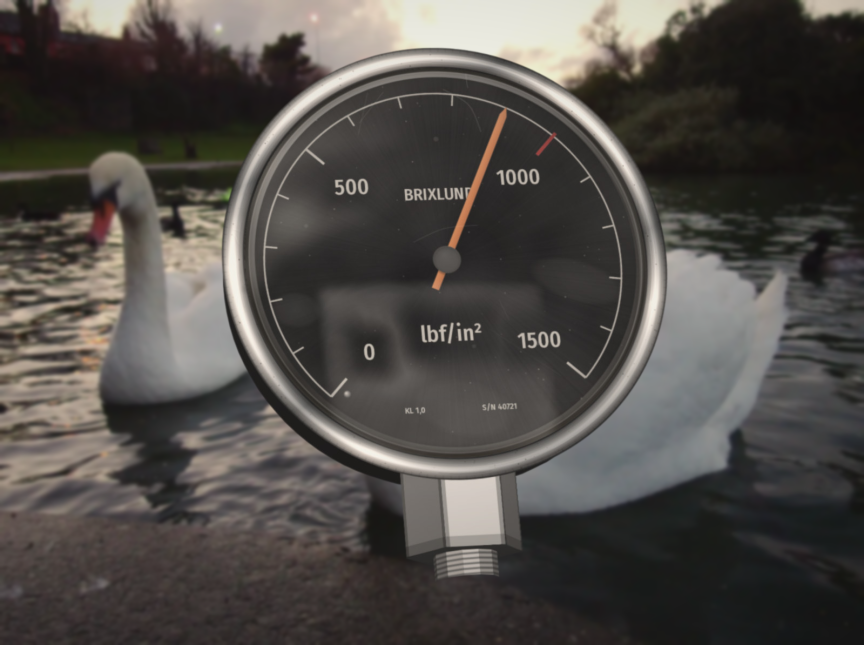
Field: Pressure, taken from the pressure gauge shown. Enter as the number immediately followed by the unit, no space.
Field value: 900psi
